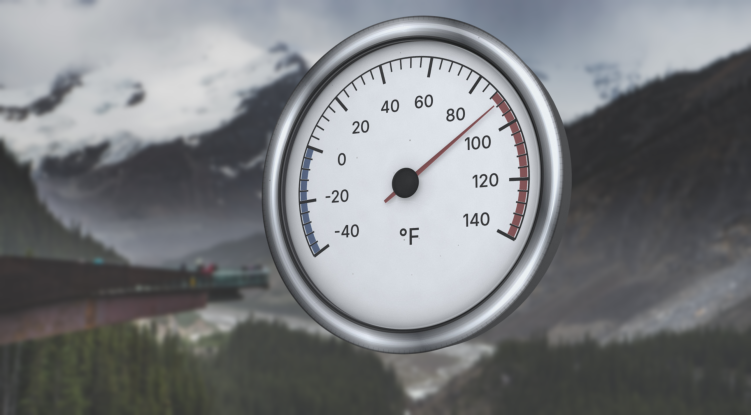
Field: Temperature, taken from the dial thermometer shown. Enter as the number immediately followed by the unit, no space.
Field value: 92°F
